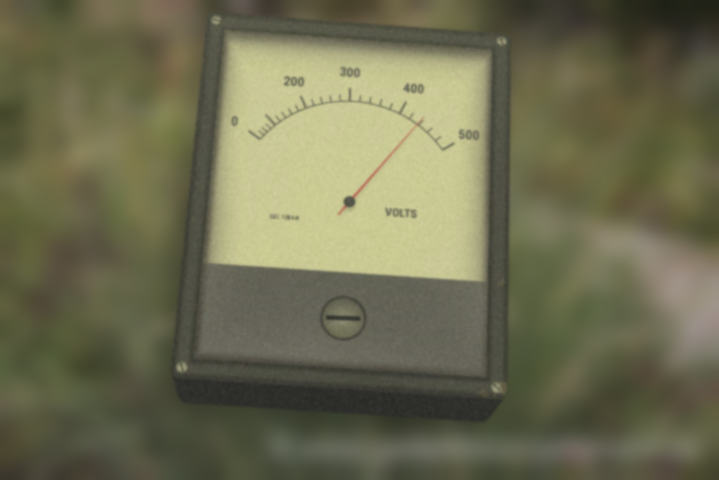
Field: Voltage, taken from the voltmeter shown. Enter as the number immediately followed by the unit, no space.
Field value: 440V
